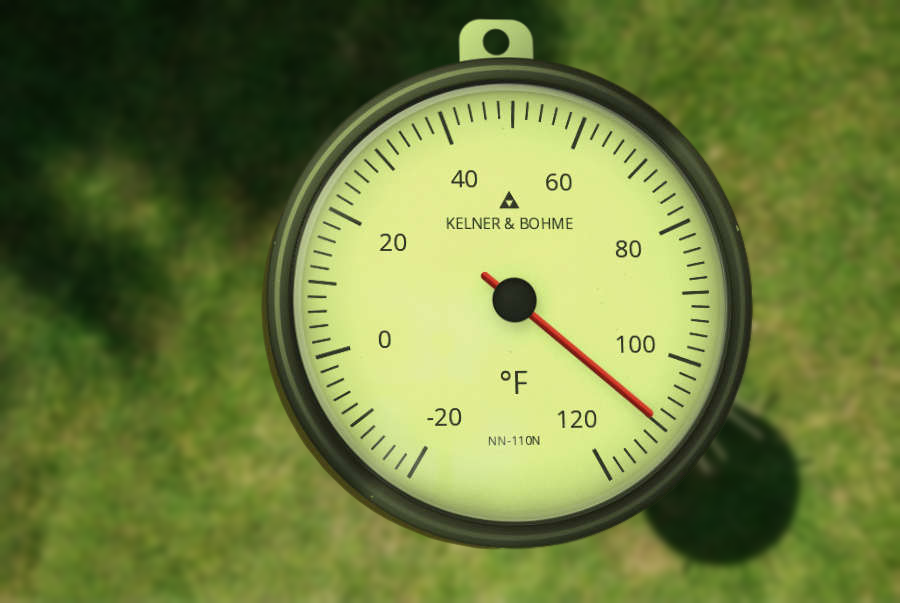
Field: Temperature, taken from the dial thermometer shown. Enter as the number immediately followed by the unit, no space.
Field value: 110°F
